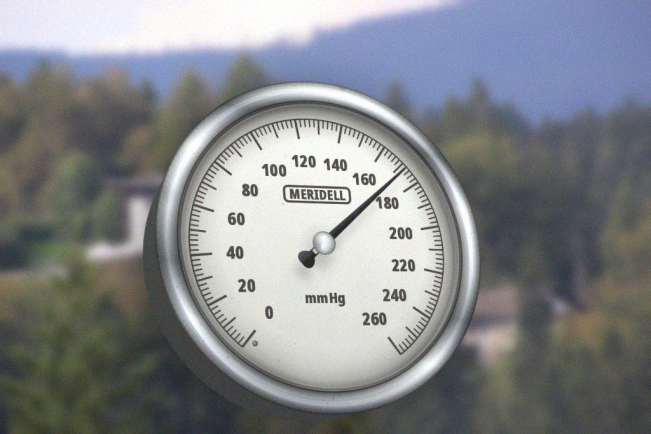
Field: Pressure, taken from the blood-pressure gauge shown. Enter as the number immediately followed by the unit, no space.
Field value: 172mmHg
